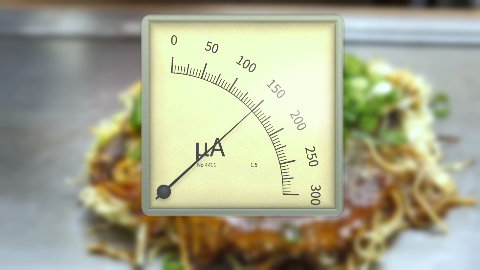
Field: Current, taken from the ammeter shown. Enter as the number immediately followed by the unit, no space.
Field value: 150µA
